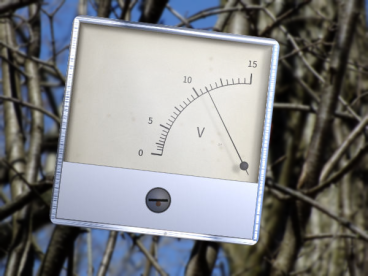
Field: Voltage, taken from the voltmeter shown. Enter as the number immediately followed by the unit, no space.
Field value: 11V
